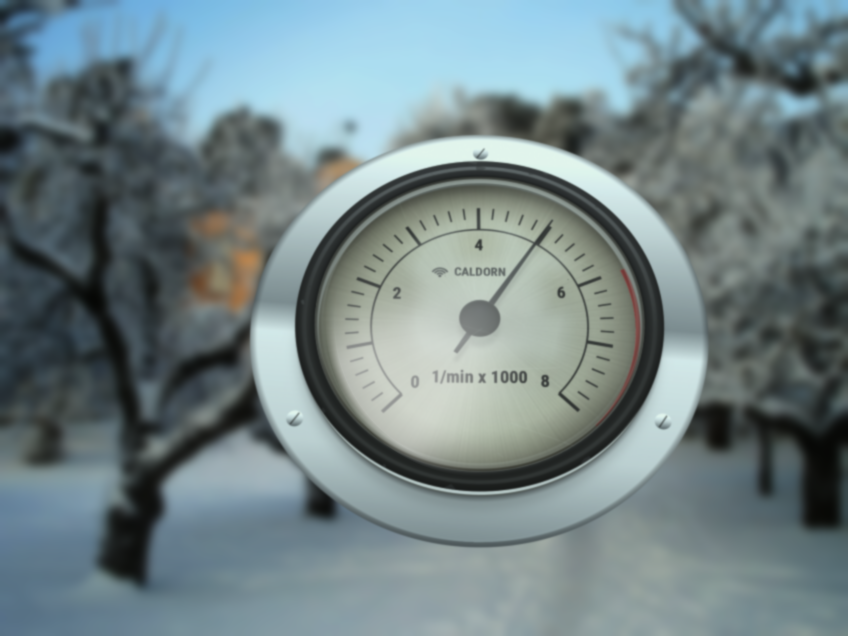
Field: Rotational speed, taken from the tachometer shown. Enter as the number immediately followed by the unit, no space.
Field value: 5000rpm
